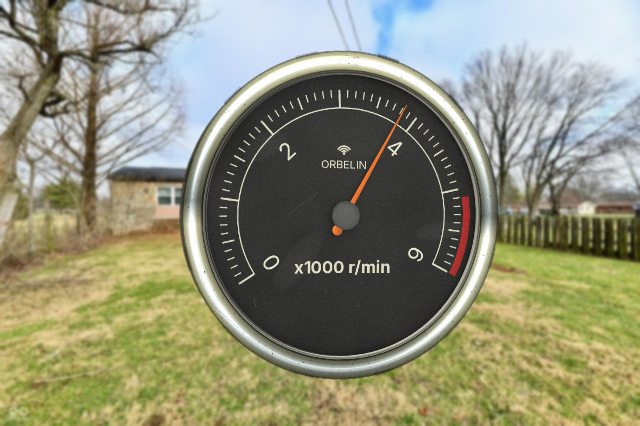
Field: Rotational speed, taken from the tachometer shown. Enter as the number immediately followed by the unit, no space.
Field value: 3800rpm
